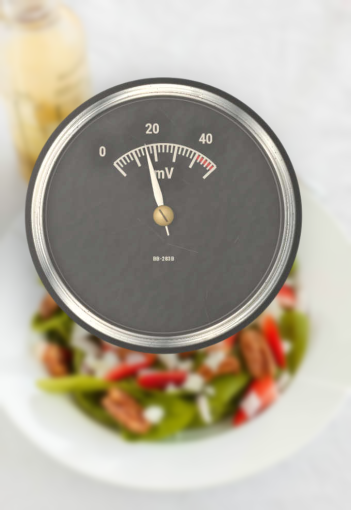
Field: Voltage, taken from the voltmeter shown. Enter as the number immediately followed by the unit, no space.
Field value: 16mV
